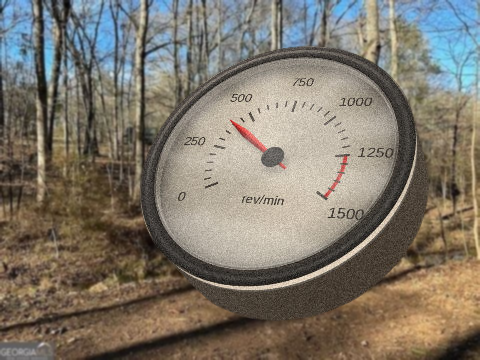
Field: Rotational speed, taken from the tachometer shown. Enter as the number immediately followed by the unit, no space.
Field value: 400rpm
